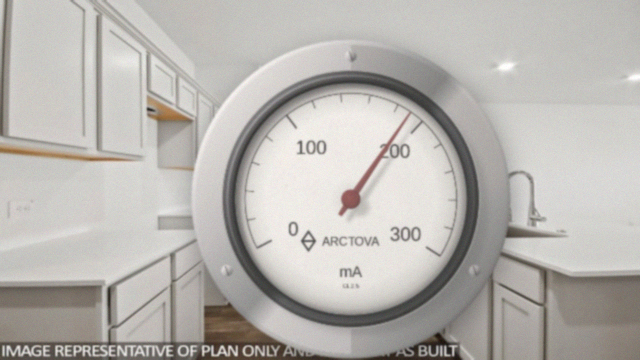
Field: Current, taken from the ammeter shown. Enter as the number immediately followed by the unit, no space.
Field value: 190mA
